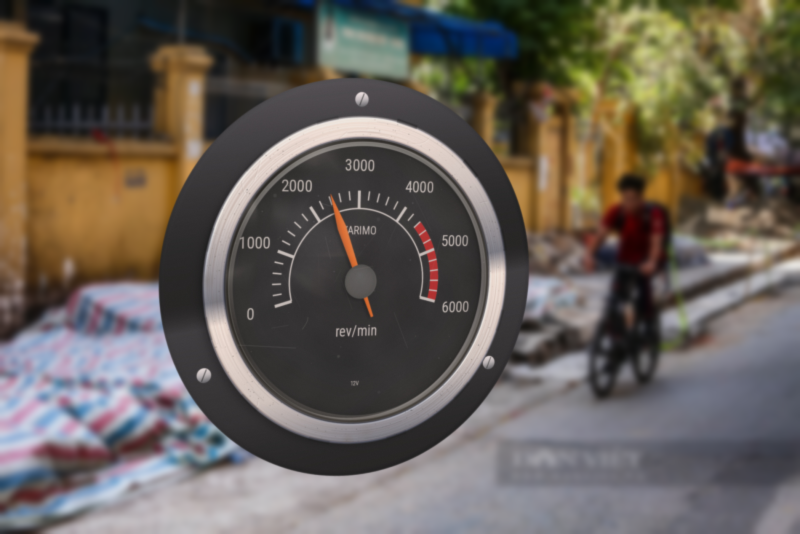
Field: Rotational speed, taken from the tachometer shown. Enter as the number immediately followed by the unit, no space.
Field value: 2400rpm
